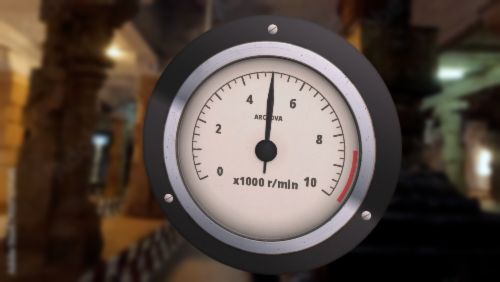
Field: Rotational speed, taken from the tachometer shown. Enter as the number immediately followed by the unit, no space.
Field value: 5000rpm
